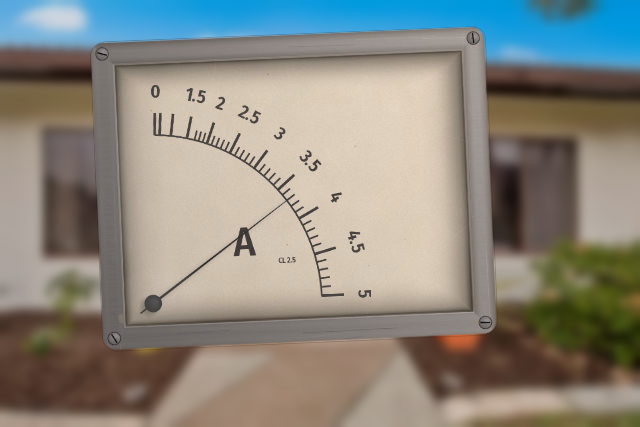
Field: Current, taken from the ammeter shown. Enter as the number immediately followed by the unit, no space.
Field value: 3.7A
